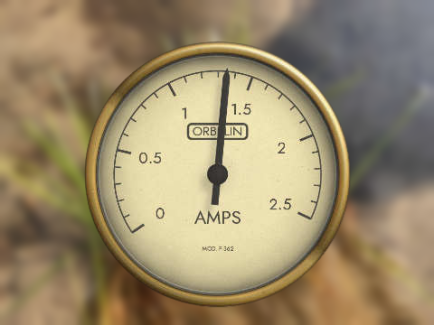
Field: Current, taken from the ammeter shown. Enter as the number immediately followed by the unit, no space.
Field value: 1.35A
